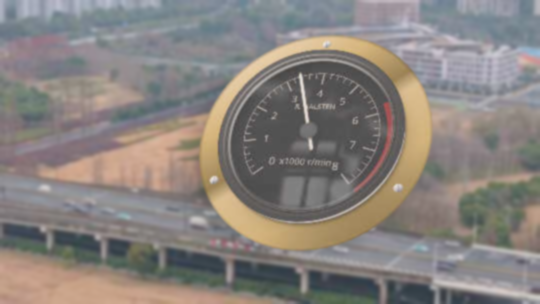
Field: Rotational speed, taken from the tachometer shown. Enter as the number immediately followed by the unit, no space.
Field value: 3400rpm
